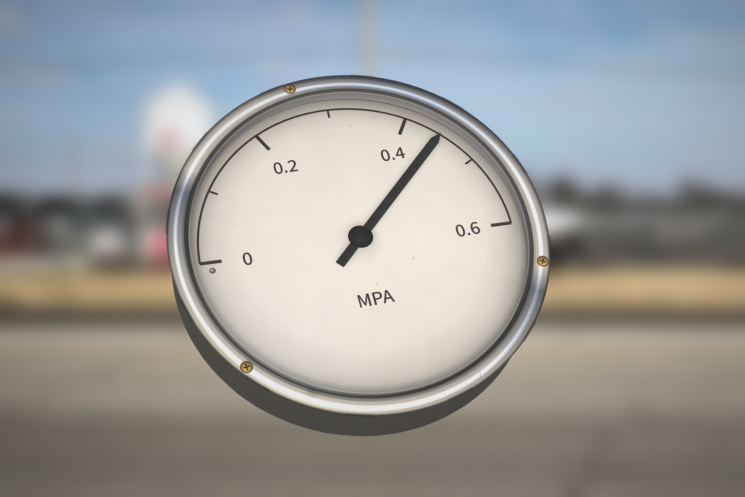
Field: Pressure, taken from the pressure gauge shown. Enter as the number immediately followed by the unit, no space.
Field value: 0.45MPa
